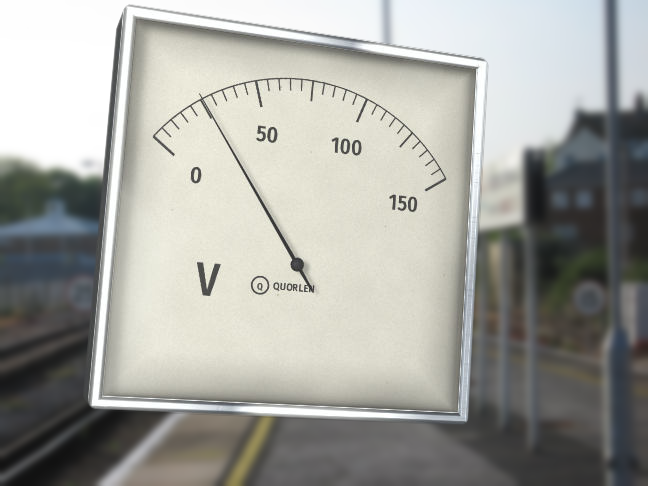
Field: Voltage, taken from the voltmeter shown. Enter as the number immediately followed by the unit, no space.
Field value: 25V
